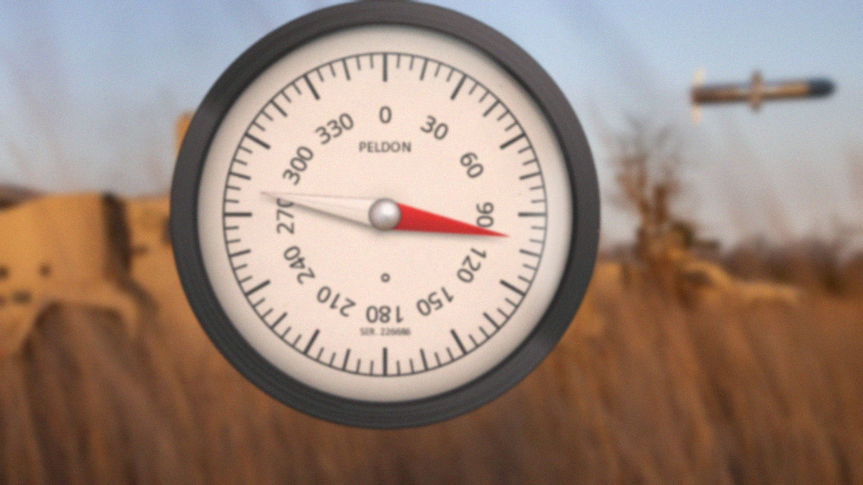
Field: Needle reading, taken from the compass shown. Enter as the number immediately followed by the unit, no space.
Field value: 100°
